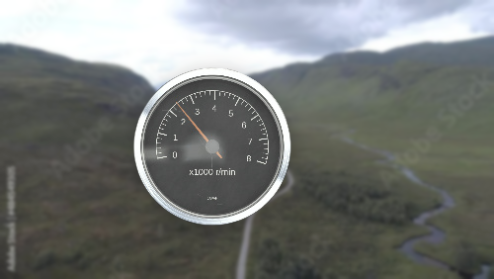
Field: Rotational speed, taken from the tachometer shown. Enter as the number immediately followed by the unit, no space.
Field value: 2400rpm
